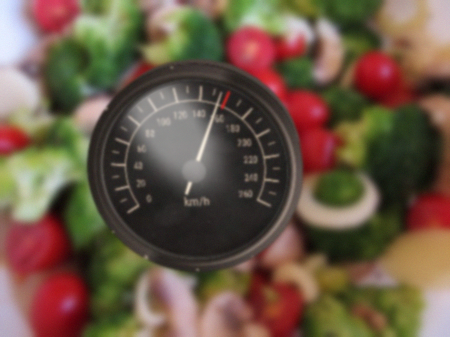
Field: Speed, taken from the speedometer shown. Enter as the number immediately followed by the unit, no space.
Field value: 155km/h
